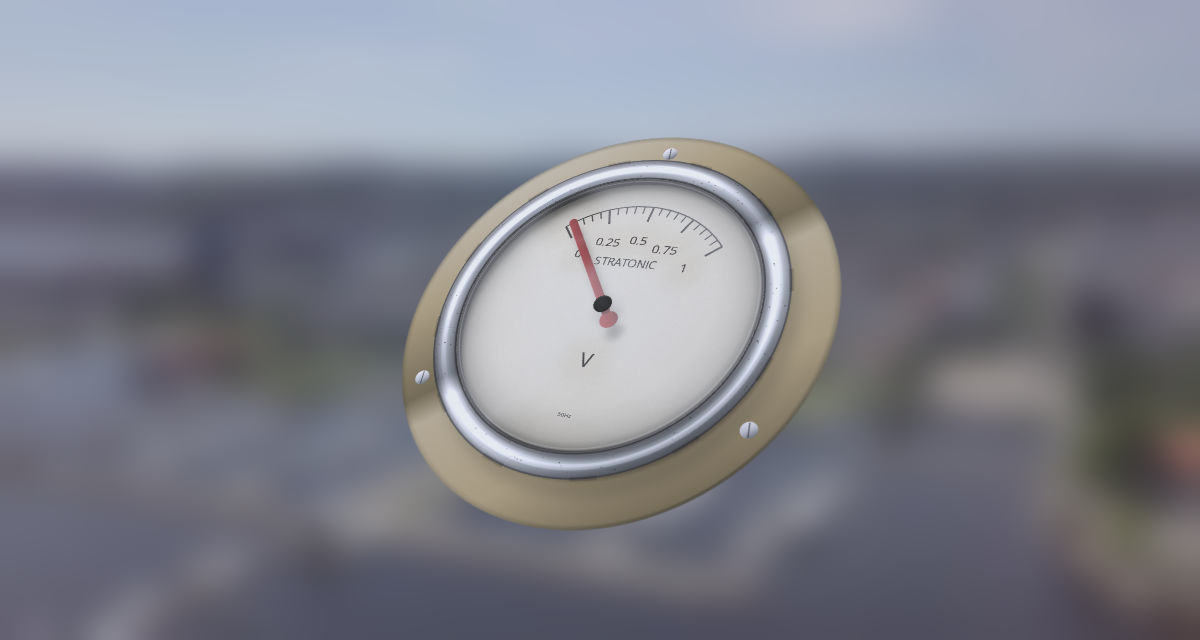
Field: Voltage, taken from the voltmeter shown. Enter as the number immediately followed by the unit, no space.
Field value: 0.05V
